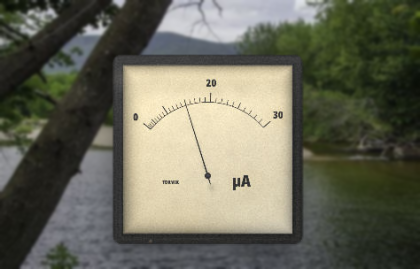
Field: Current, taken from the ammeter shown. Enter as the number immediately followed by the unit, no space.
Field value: 15µA
